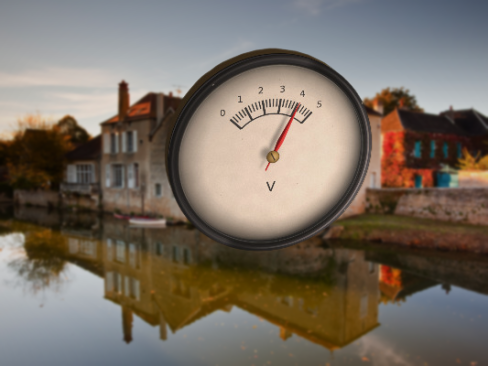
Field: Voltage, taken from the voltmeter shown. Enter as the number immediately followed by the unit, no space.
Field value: 4V
